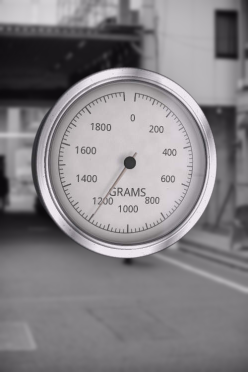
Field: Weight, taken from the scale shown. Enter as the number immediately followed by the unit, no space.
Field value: 1200g
